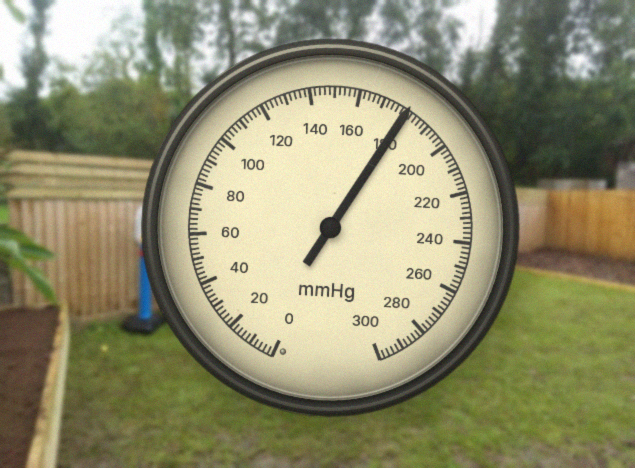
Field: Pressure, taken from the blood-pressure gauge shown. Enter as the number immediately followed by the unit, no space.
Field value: 180mmHg
